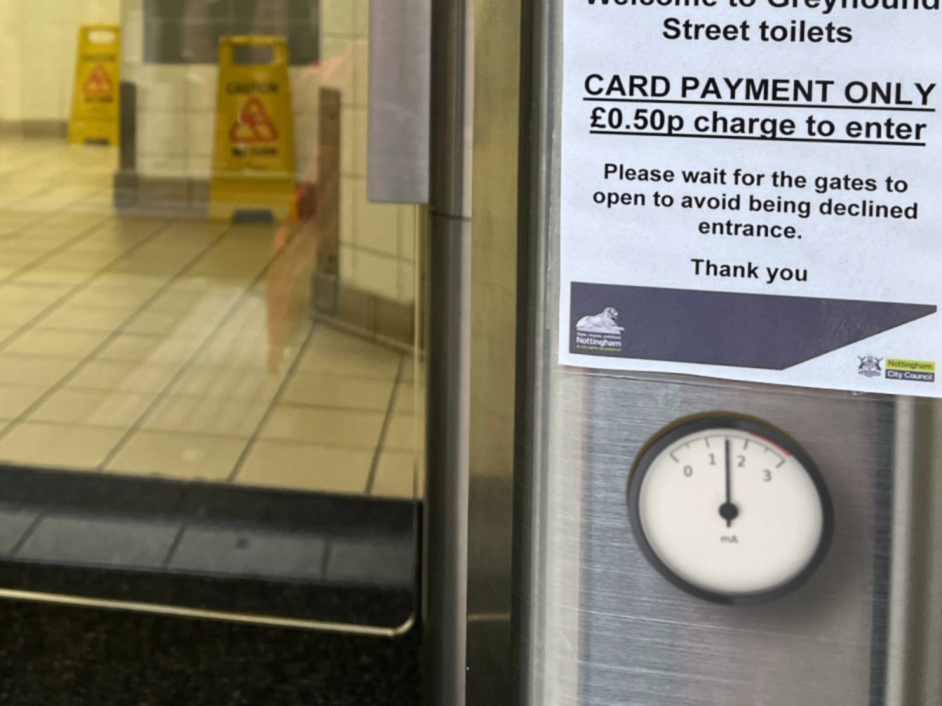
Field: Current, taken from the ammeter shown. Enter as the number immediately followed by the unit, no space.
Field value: 1.5mA
